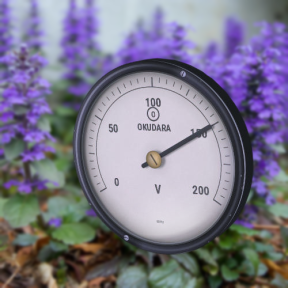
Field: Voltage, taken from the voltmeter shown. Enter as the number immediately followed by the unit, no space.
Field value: 150V
